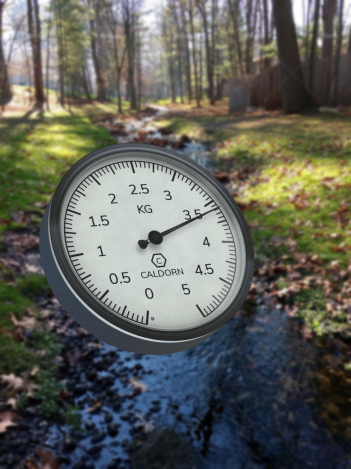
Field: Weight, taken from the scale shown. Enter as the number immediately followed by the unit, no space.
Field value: 3.6kg
